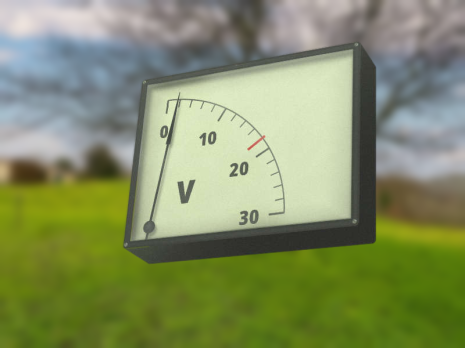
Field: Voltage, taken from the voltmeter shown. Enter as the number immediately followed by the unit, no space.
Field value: 2V
